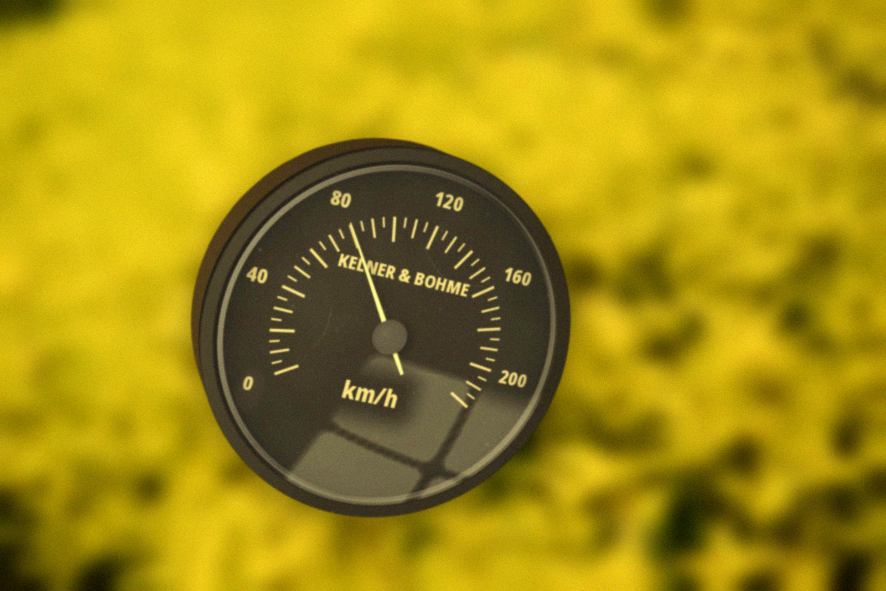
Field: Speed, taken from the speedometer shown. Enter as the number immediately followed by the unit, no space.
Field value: 80km/h
